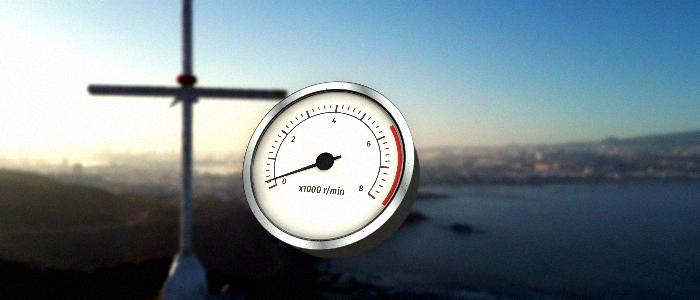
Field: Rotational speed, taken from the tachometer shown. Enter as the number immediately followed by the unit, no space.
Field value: 200rpm
